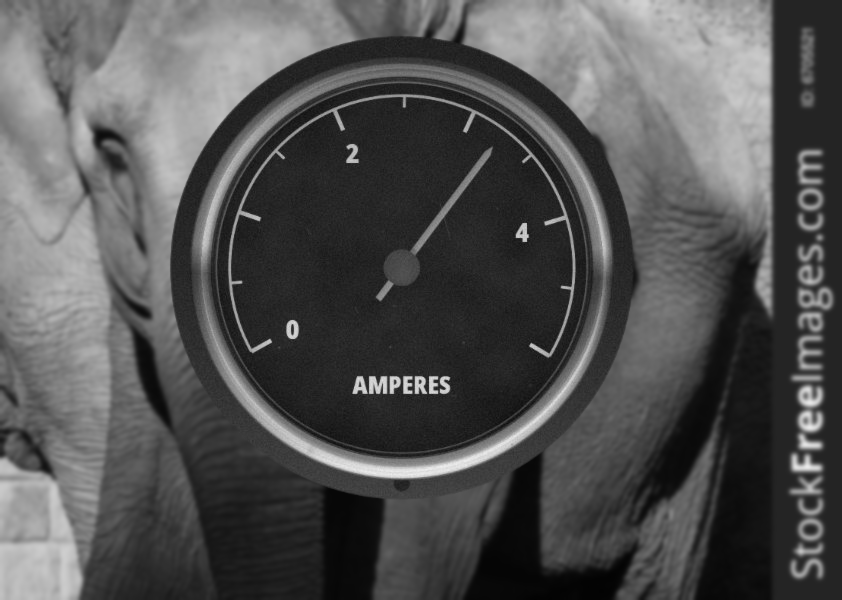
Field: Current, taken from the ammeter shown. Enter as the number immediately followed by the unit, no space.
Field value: 3.25A
